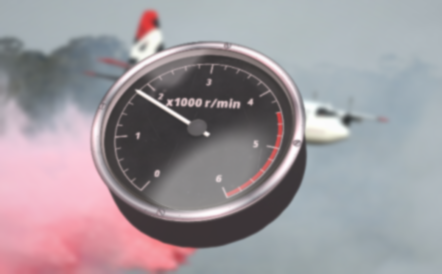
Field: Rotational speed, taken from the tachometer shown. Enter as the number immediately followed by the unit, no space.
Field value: 1800rpm
